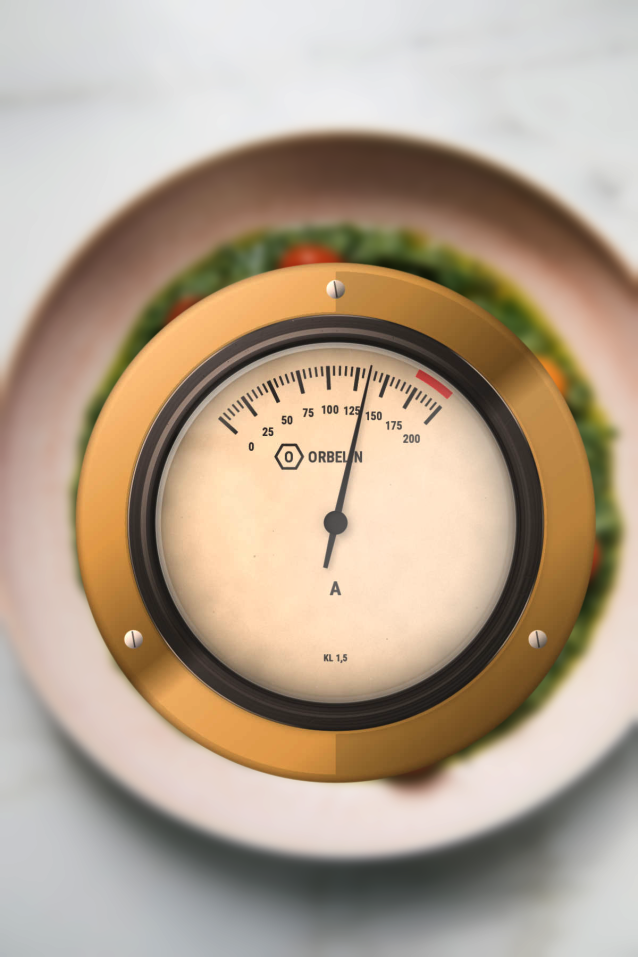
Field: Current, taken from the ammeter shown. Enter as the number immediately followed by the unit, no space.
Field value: 135A
